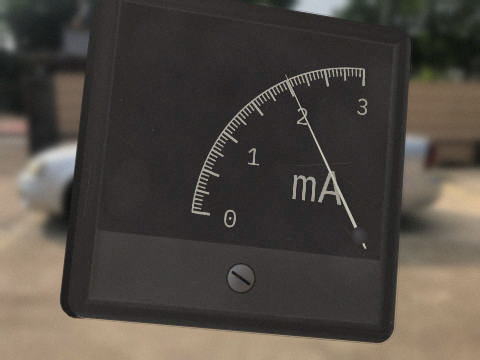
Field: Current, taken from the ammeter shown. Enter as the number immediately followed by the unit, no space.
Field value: 2mA
